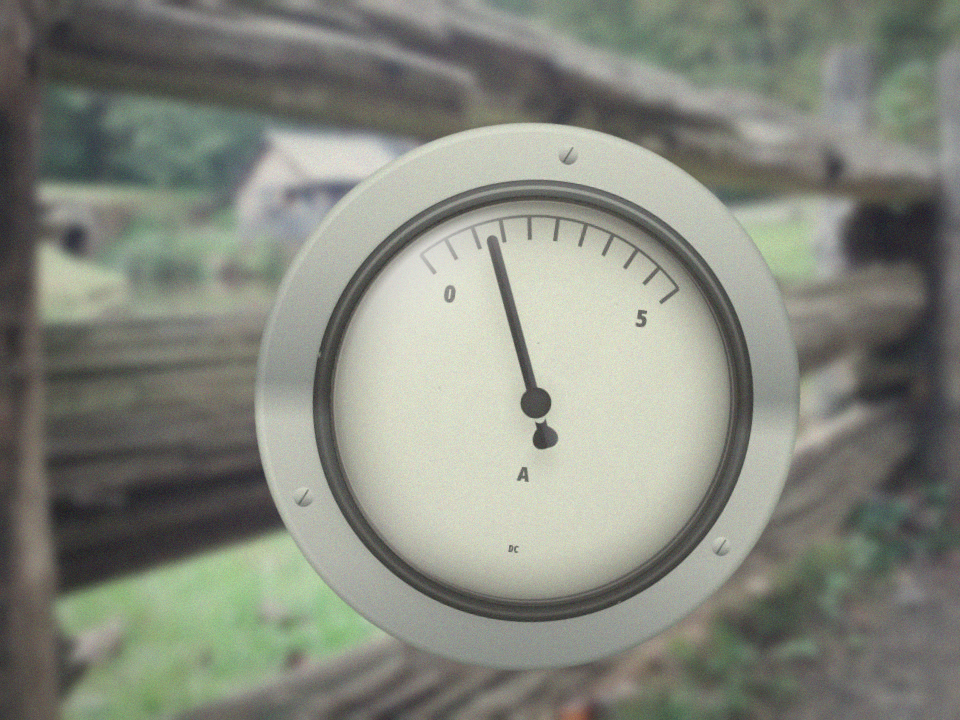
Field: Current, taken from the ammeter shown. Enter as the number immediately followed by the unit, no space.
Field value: 1.25A
